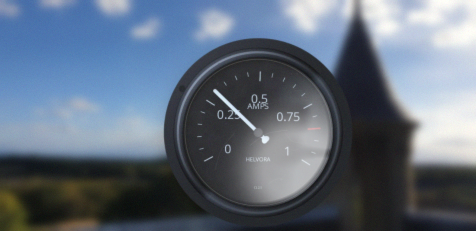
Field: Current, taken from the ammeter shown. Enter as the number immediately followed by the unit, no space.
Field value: 0.3A
